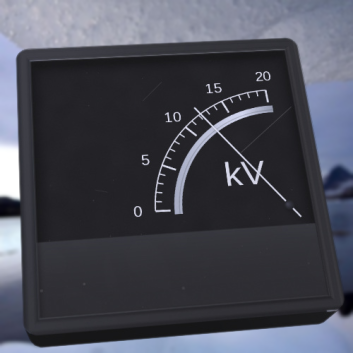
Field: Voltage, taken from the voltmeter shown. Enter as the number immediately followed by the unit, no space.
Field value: 12kV
